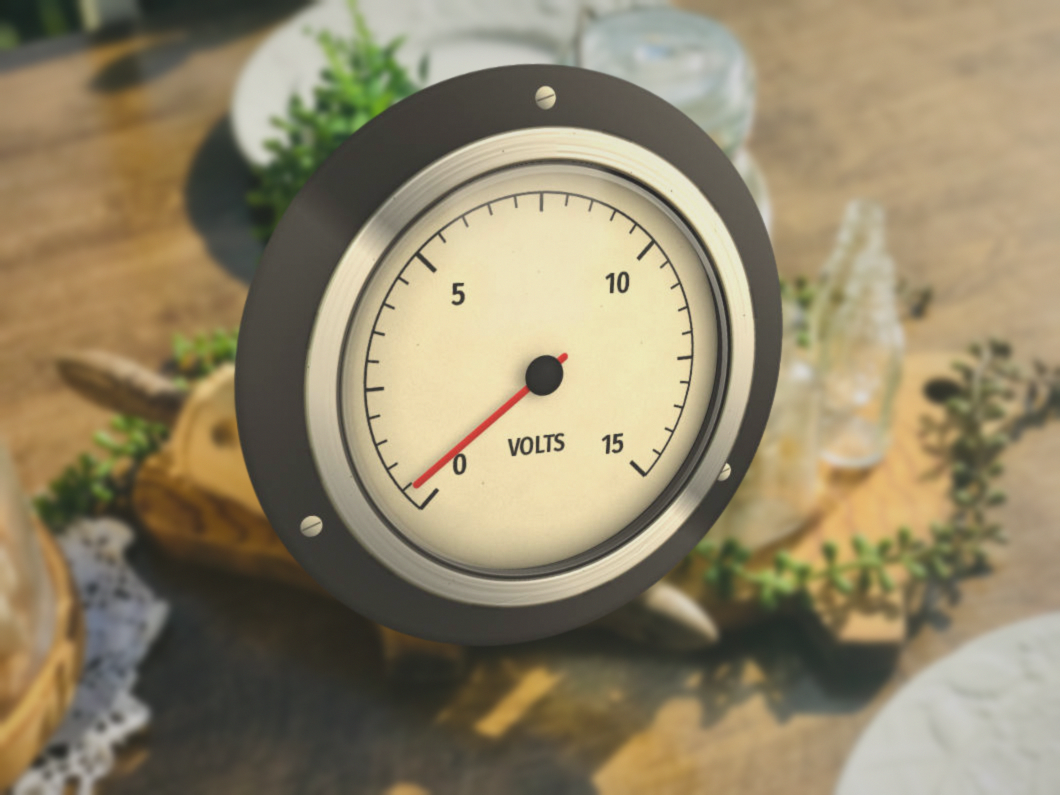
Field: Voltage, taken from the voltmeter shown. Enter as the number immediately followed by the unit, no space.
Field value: 0.5V
